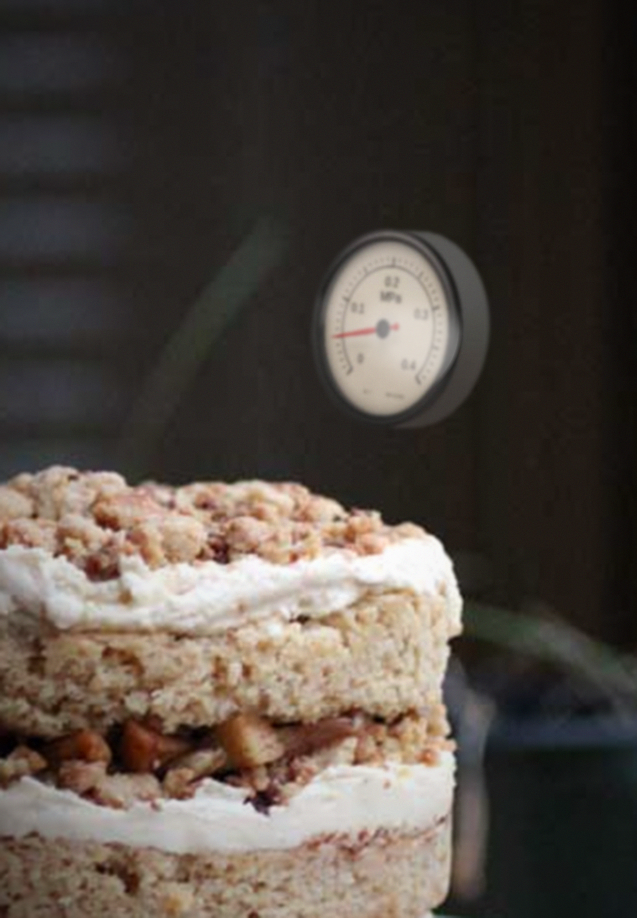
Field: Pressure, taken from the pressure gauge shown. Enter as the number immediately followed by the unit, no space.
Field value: 0.05MPa
